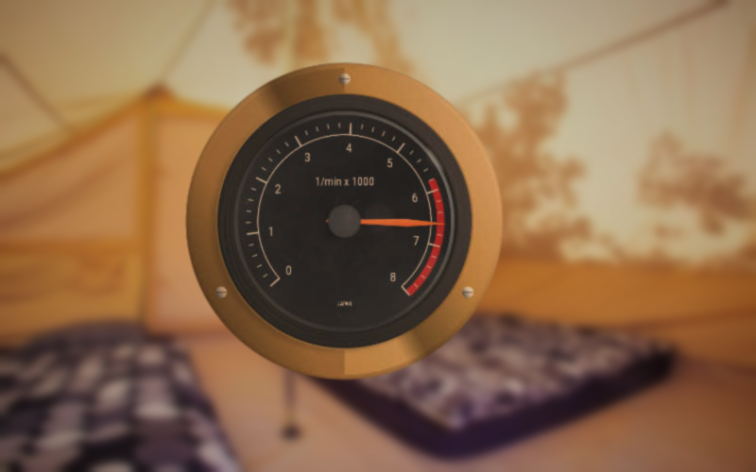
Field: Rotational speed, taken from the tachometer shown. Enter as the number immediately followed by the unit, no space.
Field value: 6600rpm
